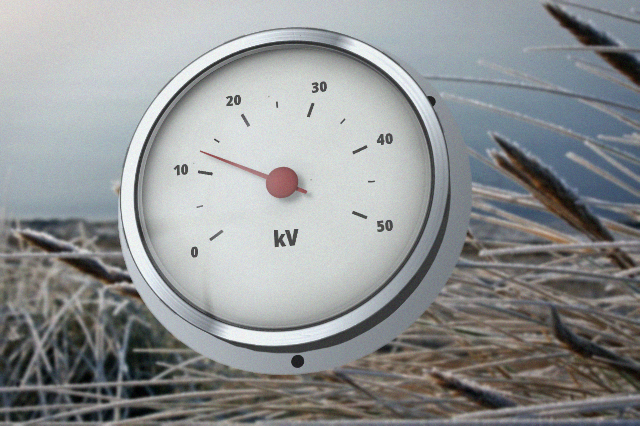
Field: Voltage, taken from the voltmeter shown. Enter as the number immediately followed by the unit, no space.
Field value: 12.5kV
